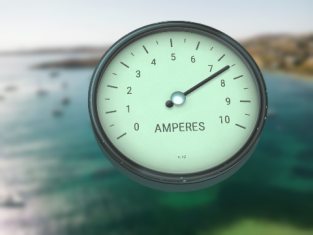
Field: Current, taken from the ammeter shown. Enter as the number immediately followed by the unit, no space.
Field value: 7.5A
